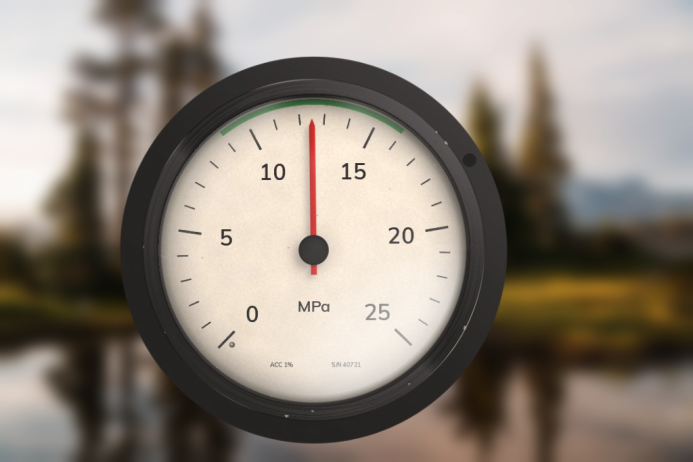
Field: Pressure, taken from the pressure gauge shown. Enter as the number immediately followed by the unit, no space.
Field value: 12.5MPa
